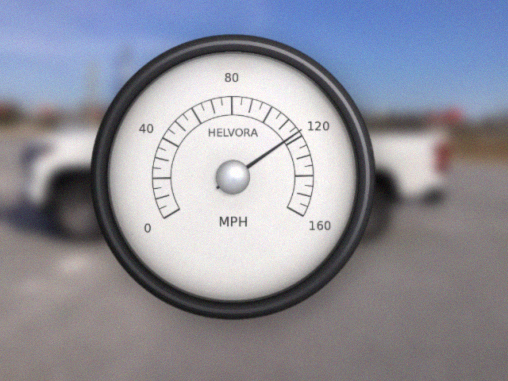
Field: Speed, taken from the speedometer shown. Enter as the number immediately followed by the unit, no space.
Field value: 117.5mph
